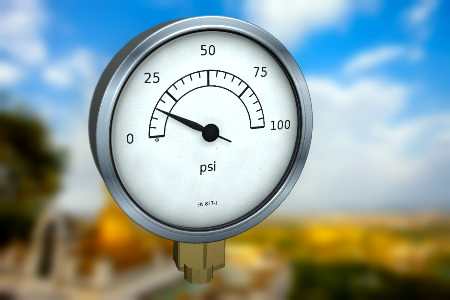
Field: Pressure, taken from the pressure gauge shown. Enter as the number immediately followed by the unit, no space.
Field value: 15psi
